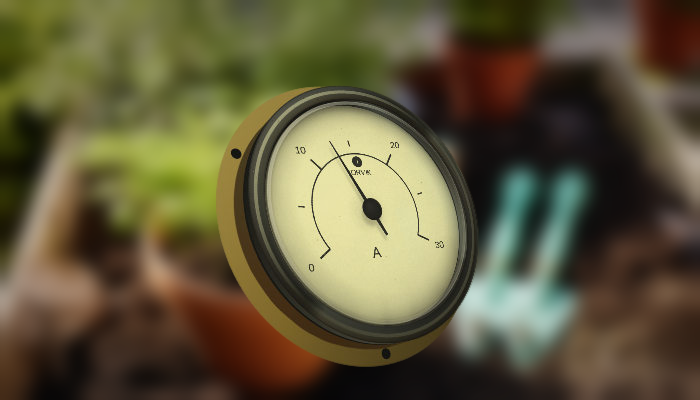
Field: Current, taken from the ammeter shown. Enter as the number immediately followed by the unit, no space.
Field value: 12.5A
